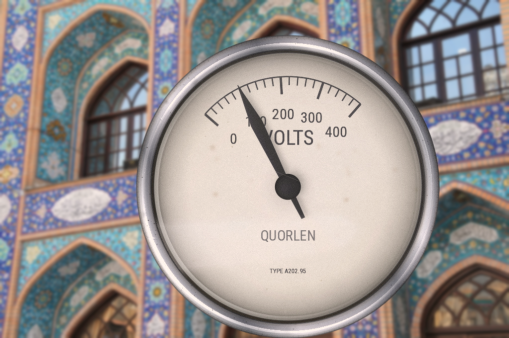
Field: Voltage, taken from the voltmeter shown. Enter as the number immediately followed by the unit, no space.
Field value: 100V
